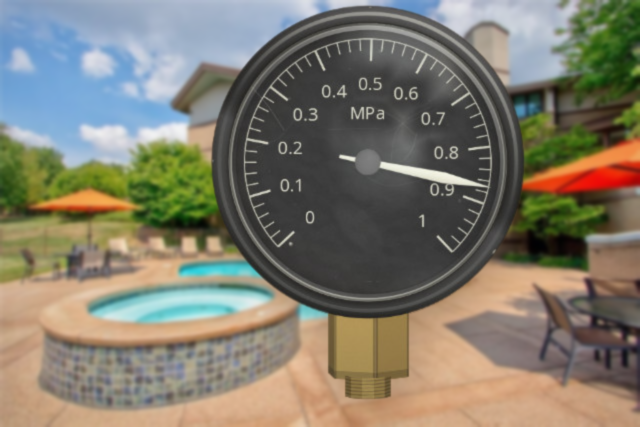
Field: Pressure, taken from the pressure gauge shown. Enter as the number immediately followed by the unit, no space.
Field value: 0.87MPa
